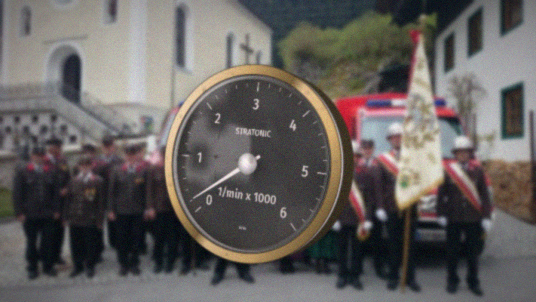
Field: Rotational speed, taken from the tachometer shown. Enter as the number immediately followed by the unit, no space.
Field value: 200rpm
